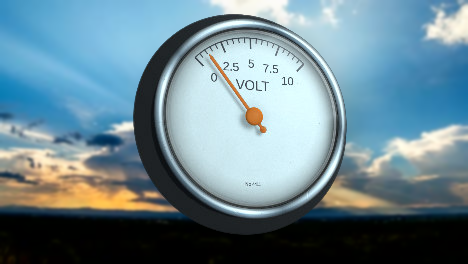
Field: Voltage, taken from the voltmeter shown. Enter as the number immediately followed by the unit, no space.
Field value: 1V
